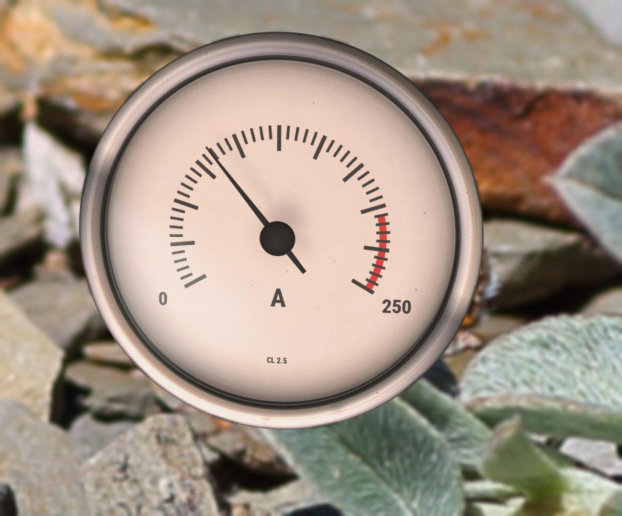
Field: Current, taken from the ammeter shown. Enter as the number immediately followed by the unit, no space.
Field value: 85A
